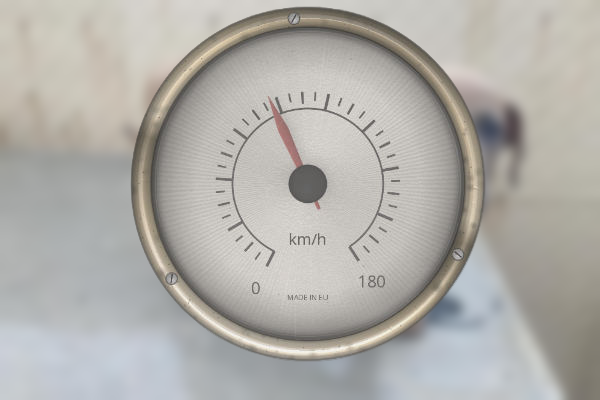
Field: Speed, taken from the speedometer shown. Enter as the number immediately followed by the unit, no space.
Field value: 77.5km/h
